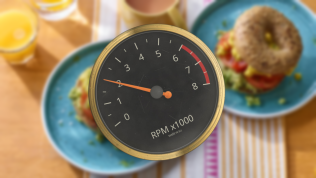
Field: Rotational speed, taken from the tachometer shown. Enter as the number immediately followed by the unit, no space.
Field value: 2000rpm
